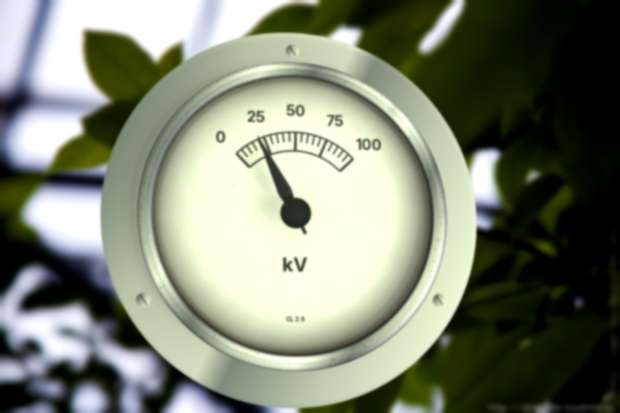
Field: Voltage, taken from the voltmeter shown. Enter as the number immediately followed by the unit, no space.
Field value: 20kV
